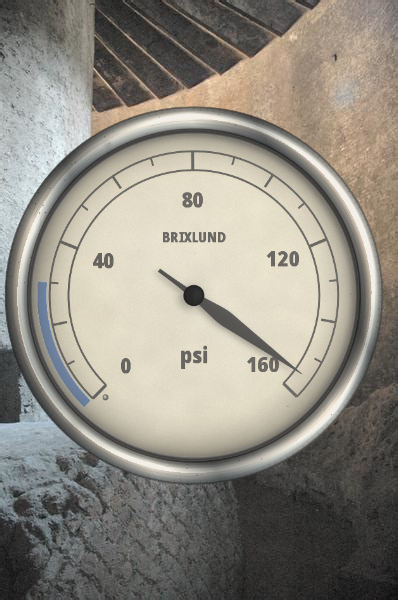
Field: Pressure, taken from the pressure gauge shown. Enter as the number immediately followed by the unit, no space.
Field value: 155psi
